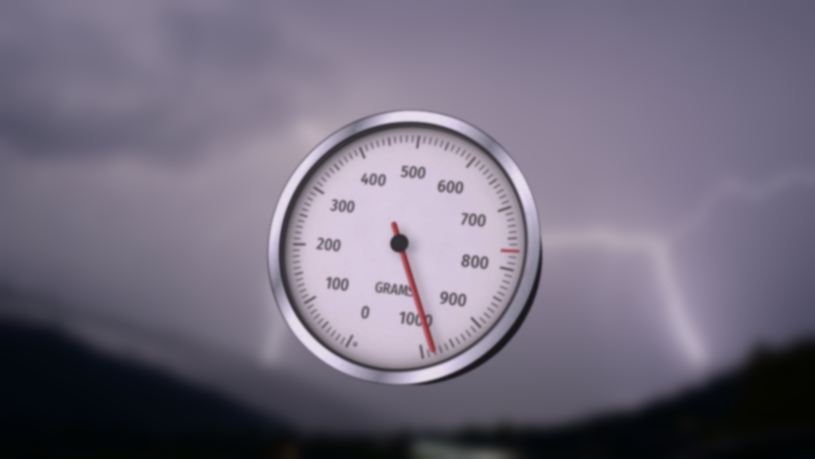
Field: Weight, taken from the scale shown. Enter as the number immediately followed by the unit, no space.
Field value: 980g
